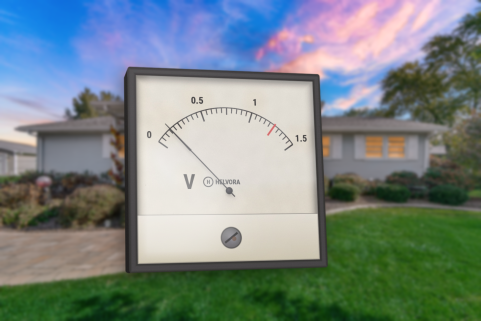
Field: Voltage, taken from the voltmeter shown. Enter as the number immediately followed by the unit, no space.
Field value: 0.15V
